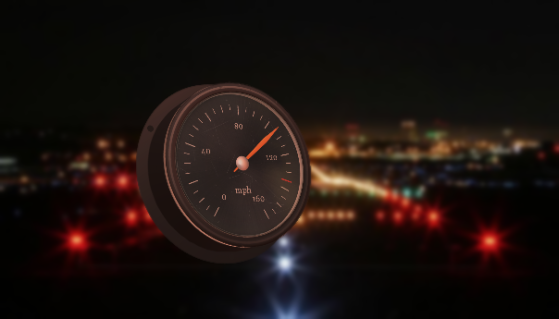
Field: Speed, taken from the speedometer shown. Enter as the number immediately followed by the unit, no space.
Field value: 105mph
